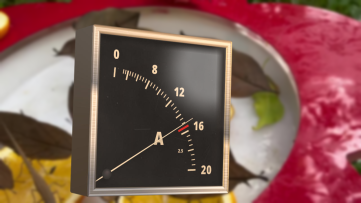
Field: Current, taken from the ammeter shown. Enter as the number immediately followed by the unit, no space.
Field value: 15A
